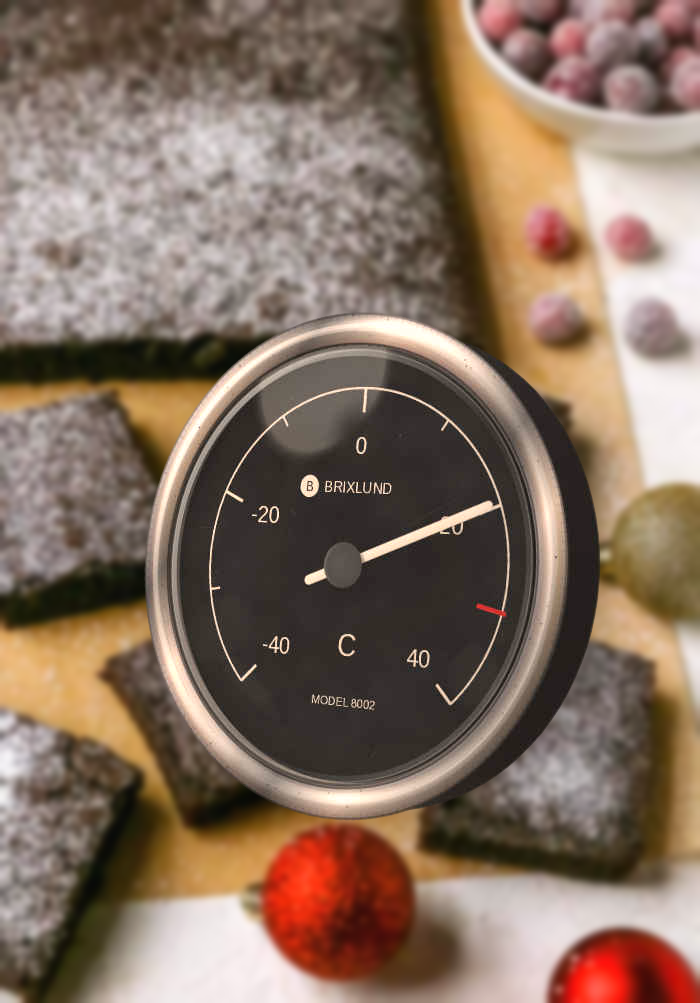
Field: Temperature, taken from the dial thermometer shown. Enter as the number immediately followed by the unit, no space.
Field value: 20°C
